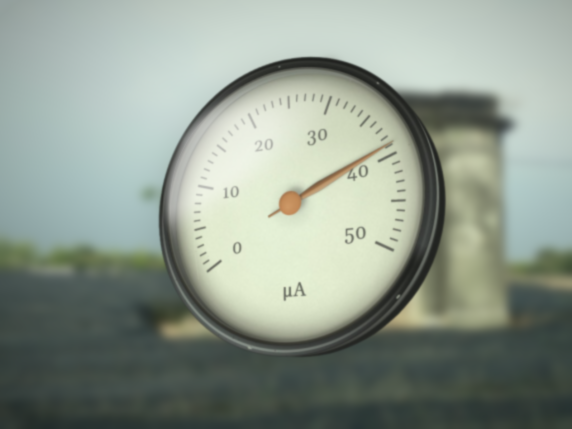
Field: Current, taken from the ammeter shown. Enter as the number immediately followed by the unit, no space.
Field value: 39µA
